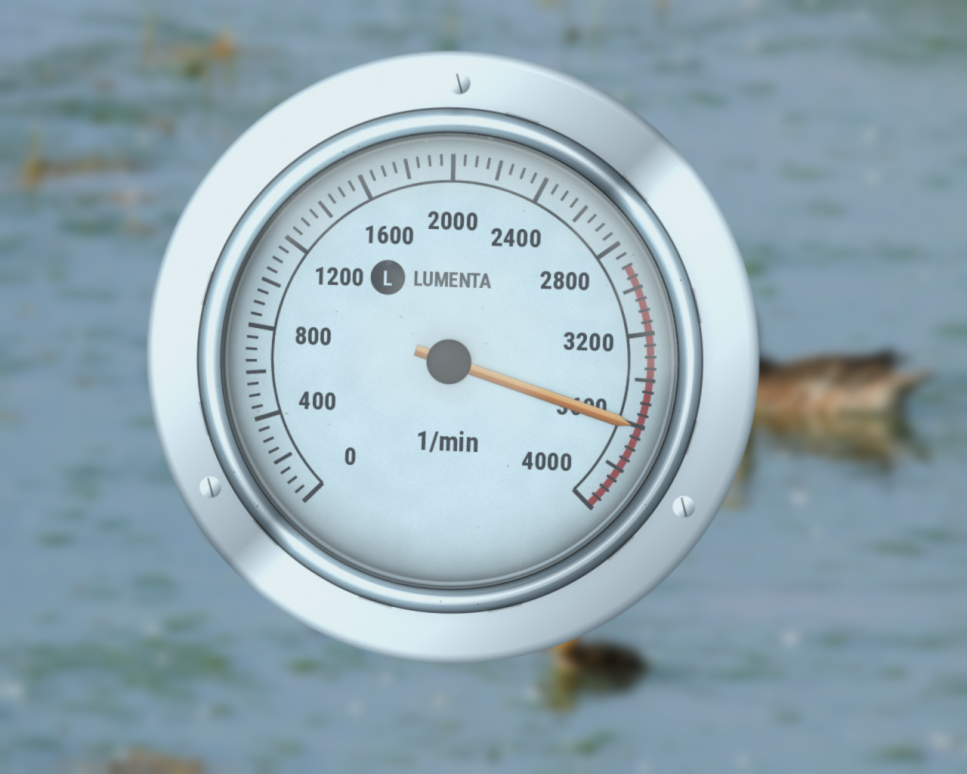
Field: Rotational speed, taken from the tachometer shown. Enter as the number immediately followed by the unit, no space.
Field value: 3600rpm
